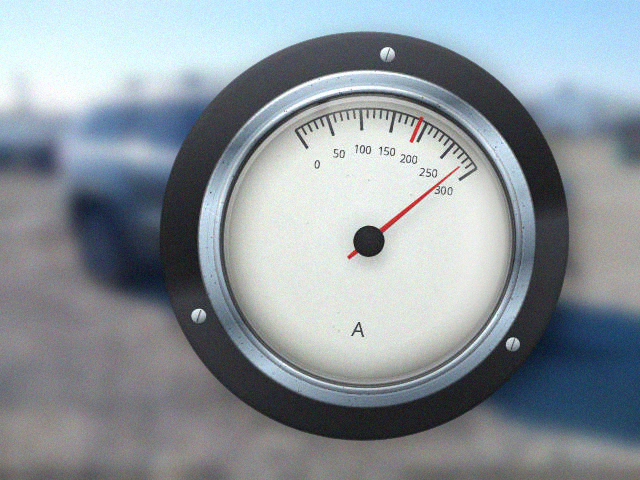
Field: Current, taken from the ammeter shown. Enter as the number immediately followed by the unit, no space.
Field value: 280A
